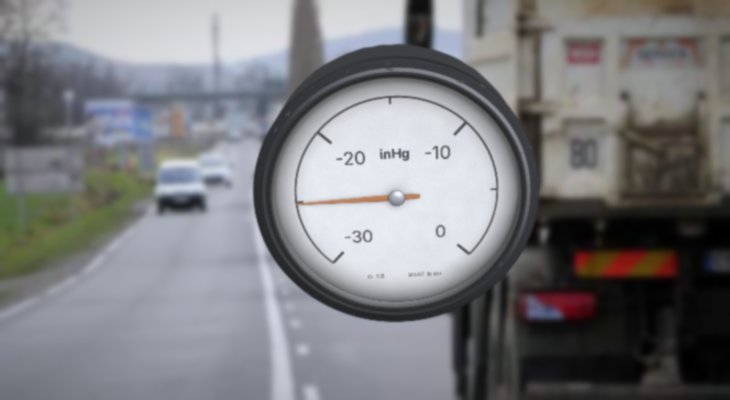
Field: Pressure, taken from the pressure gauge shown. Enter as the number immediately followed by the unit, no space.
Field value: -25inHg
